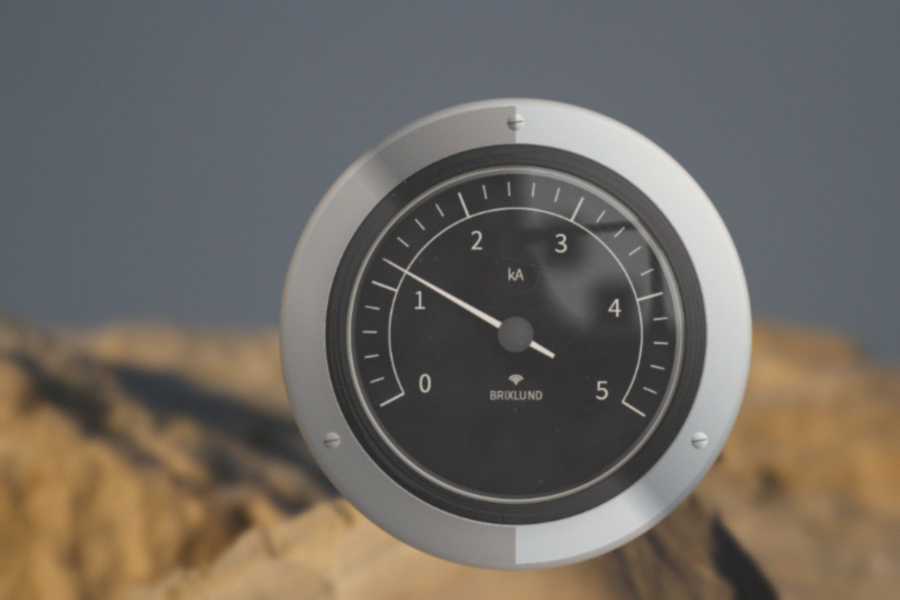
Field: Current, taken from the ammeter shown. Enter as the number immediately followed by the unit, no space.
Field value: 1.2kA
